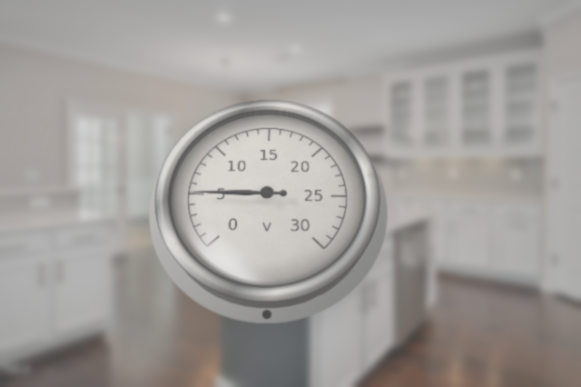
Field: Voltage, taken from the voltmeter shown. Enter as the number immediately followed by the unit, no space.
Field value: 5V
